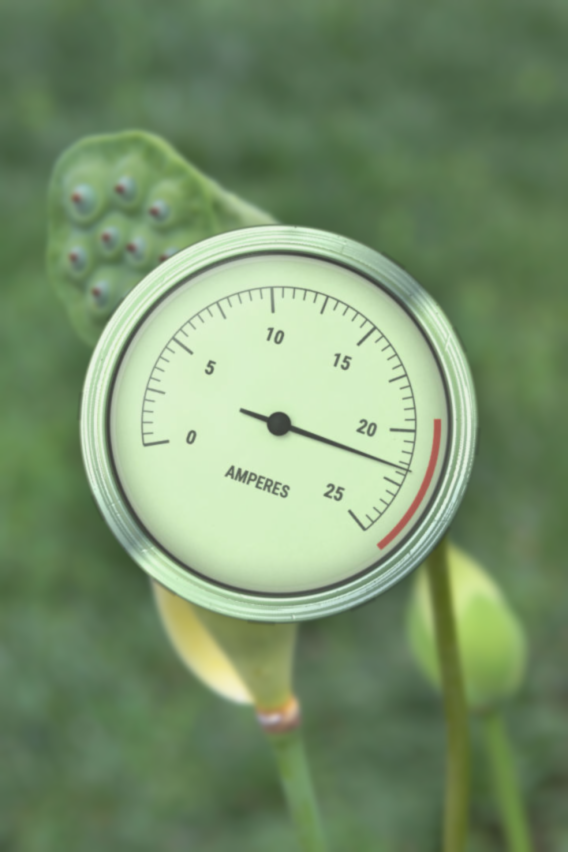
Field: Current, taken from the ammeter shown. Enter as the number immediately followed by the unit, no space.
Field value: 21.75A
